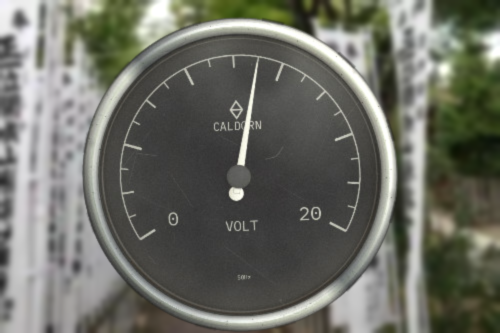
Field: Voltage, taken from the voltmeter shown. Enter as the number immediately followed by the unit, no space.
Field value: 11V
